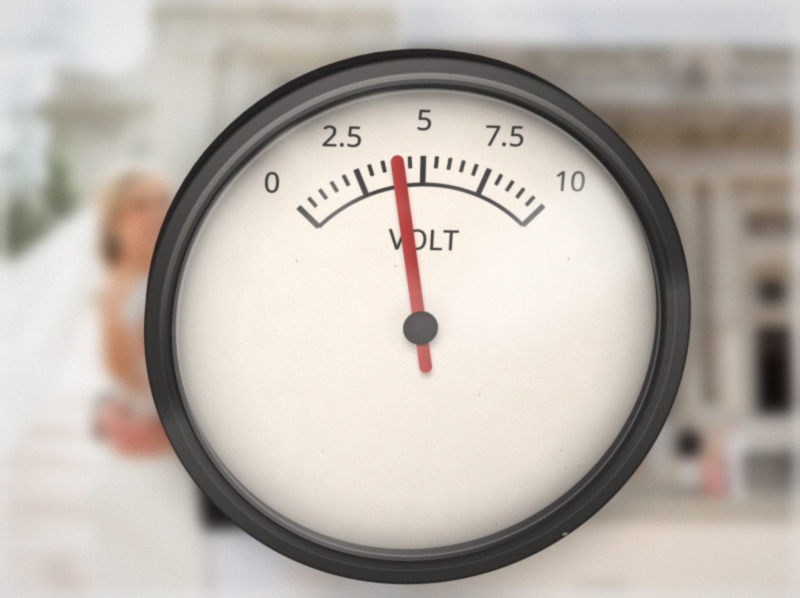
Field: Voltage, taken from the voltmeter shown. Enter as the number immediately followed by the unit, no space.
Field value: 4V
